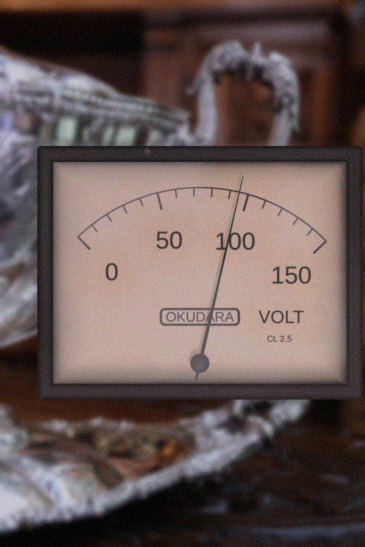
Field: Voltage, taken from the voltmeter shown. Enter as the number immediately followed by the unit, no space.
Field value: 95V
